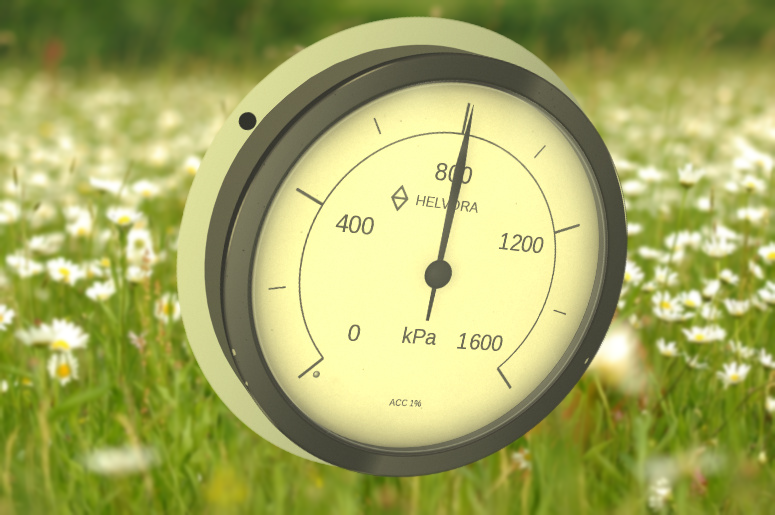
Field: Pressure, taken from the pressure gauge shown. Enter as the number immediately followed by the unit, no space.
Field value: 800kPa
